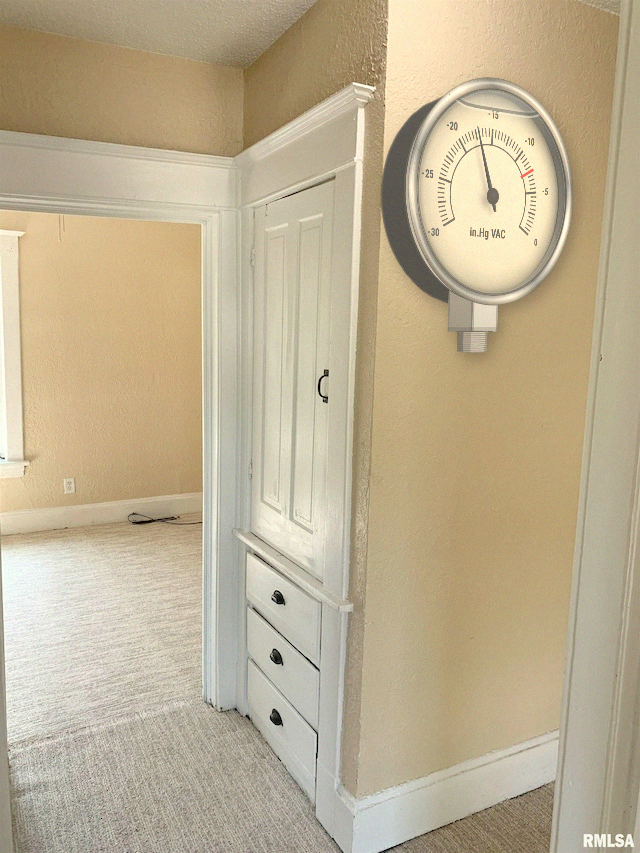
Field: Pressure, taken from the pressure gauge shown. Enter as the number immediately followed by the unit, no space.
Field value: -17.5inHg
